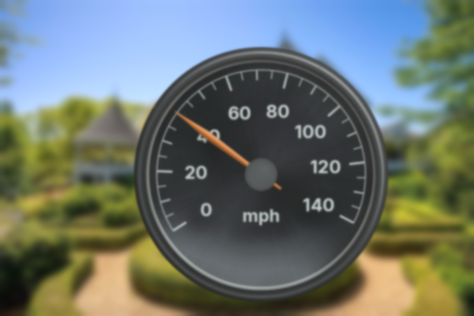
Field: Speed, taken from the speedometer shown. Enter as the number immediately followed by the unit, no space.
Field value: 40mph
